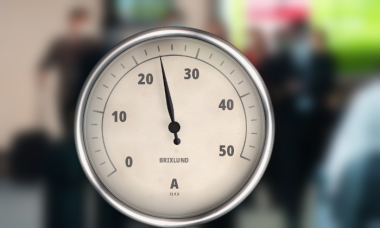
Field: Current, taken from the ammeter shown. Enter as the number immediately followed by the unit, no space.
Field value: 24A
